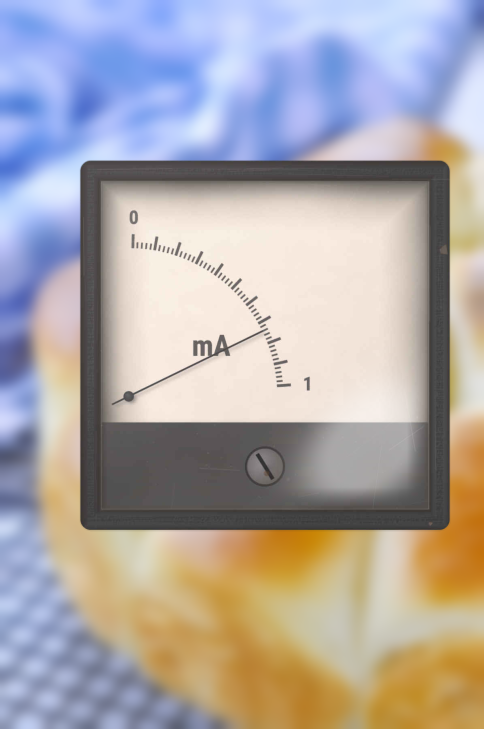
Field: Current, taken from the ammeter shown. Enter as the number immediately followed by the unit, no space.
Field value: 0.74mA
